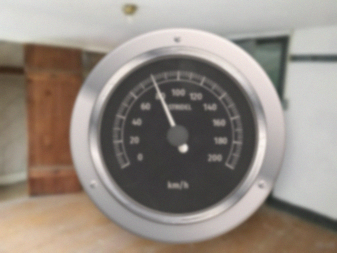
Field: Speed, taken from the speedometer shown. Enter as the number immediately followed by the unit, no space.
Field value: 80km/h
